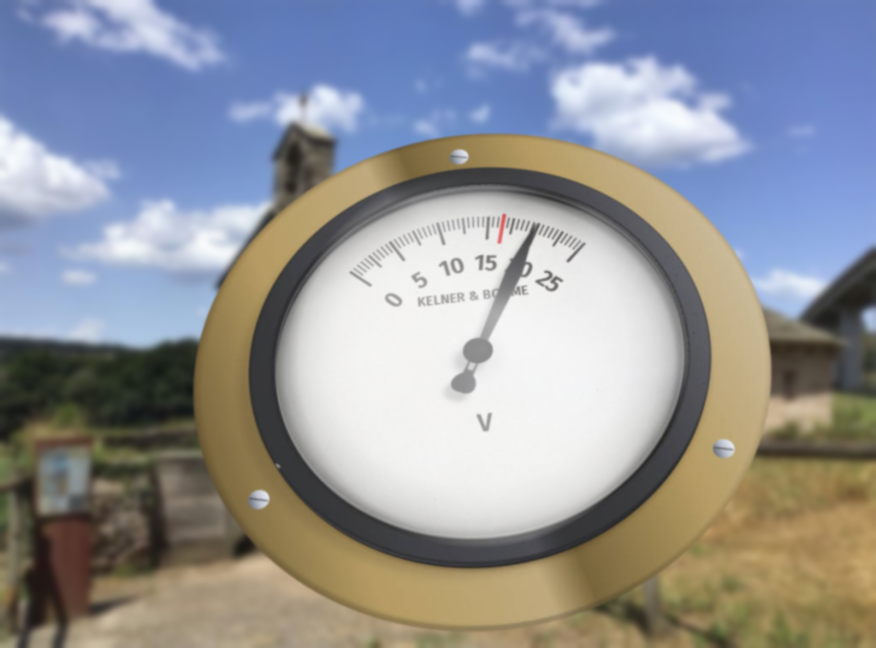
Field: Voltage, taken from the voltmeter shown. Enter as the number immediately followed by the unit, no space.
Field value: 20V
